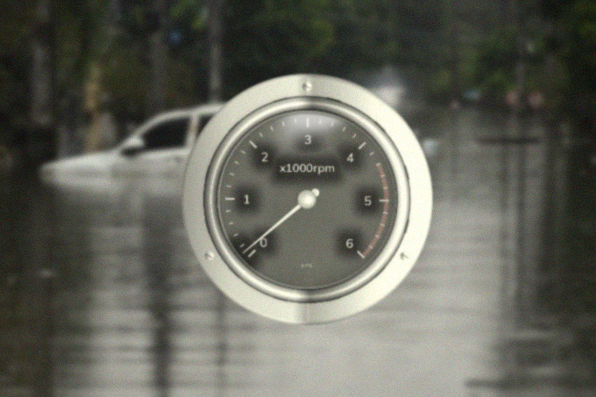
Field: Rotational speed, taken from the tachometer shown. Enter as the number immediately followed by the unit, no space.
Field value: 100rpm
